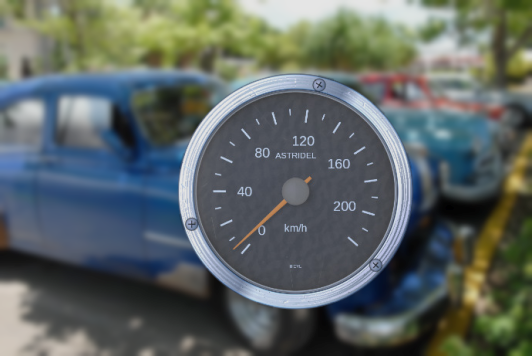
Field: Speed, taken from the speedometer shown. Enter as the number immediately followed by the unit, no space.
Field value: 5km/h
